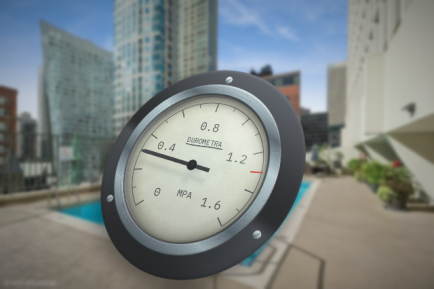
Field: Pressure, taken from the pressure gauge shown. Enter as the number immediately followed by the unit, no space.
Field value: 0.3MPa
